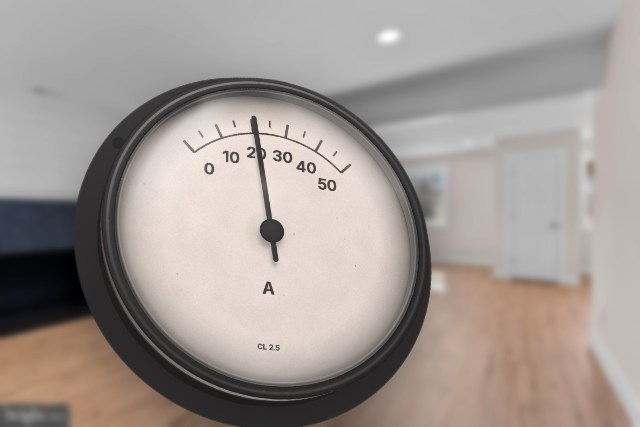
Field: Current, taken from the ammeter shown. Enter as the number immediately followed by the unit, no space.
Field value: 20A
